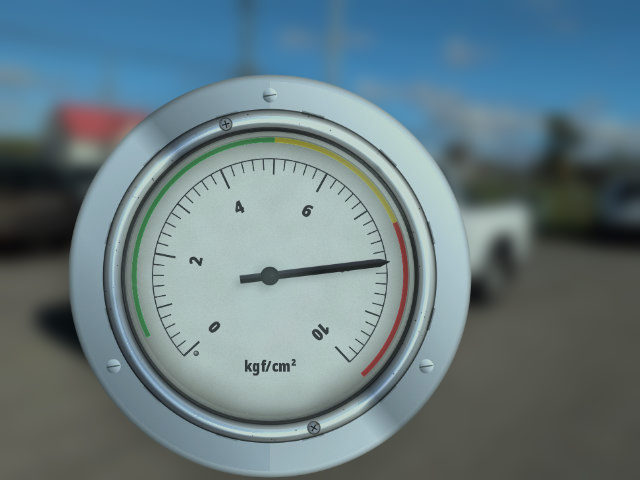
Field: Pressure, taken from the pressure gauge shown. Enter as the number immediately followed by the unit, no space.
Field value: 8kg/cm²
